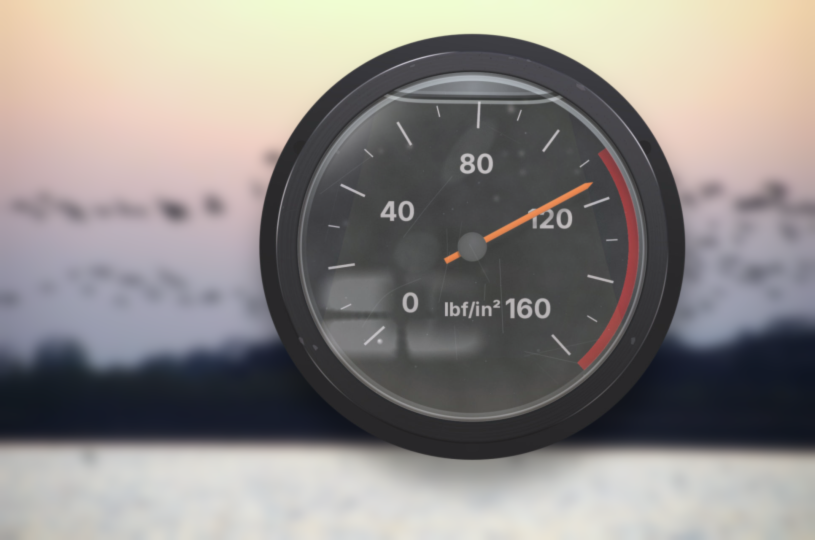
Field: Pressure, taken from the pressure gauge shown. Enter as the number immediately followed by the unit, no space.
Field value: 115psi
